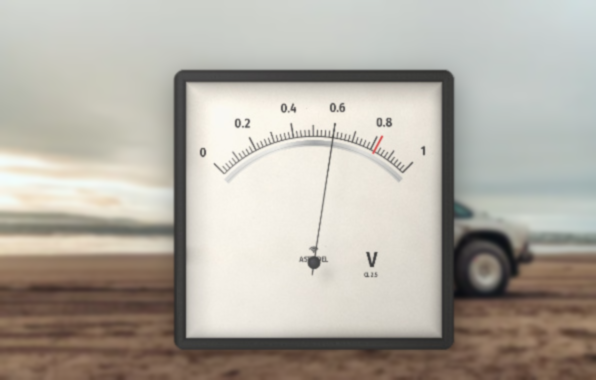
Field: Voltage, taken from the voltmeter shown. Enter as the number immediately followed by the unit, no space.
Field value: 0.6V
